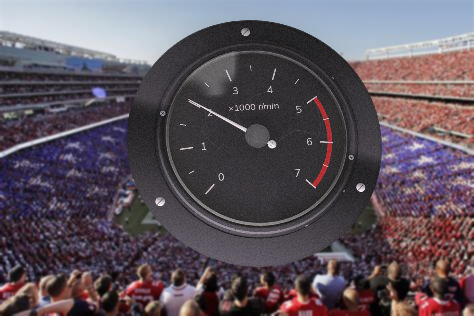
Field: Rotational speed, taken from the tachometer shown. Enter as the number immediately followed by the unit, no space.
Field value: 2000rpm
